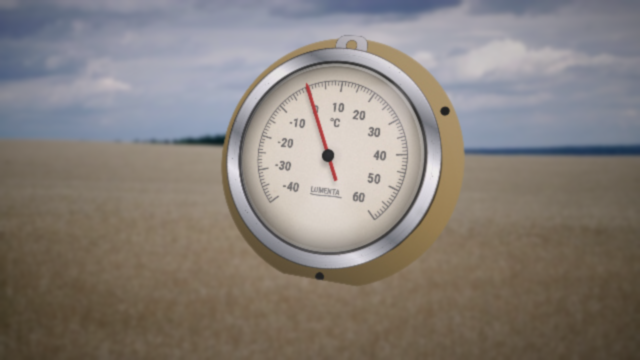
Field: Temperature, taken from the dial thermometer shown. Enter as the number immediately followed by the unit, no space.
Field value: 0°C
